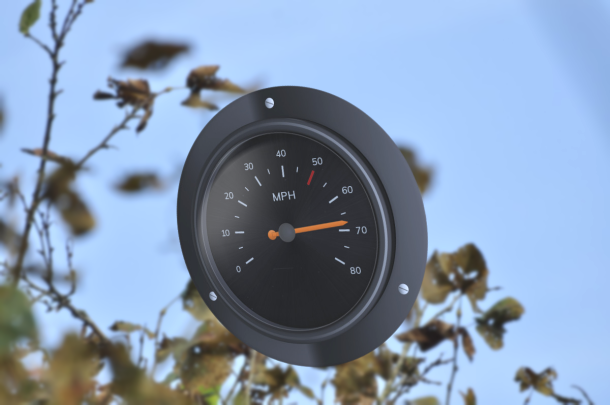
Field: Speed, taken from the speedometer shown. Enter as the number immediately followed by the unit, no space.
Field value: 67.5mph
